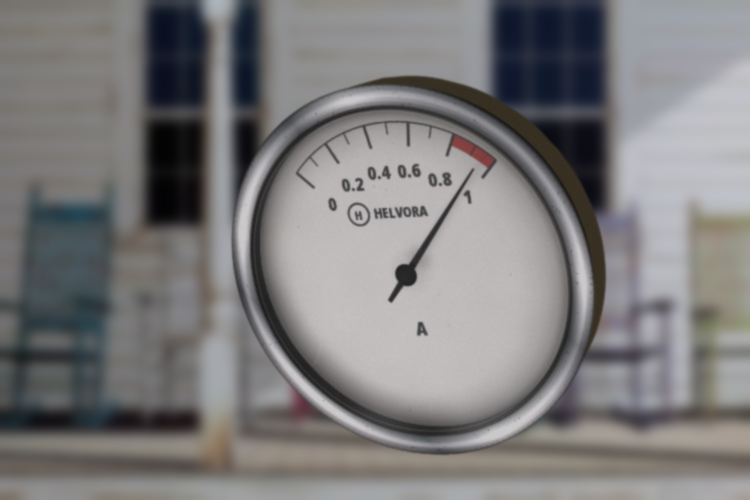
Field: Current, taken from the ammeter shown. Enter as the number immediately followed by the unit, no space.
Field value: 0.95A
